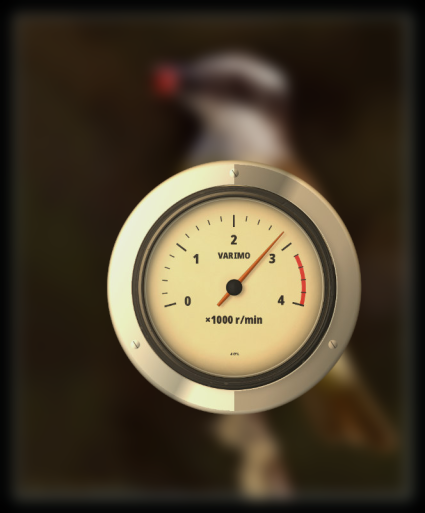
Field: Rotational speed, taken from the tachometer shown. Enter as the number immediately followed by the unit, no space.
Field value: 2800rpm
